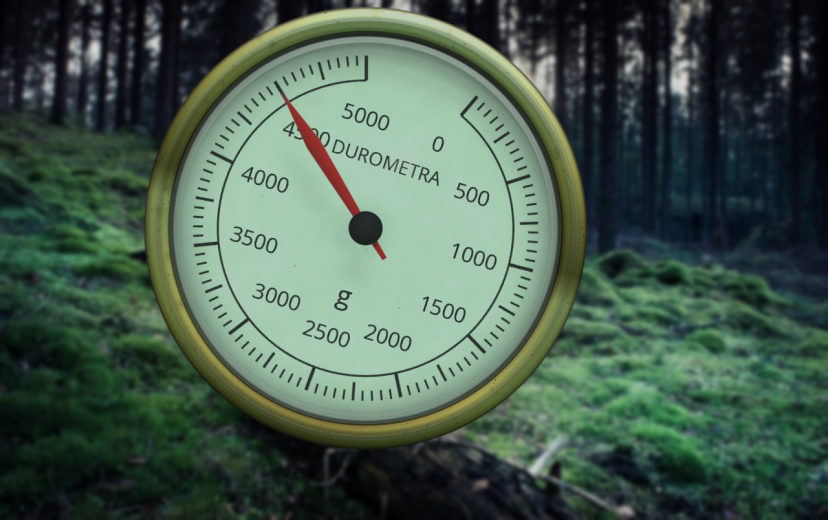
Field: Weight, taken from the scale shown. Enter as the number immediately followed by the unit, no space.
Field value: 4500g
